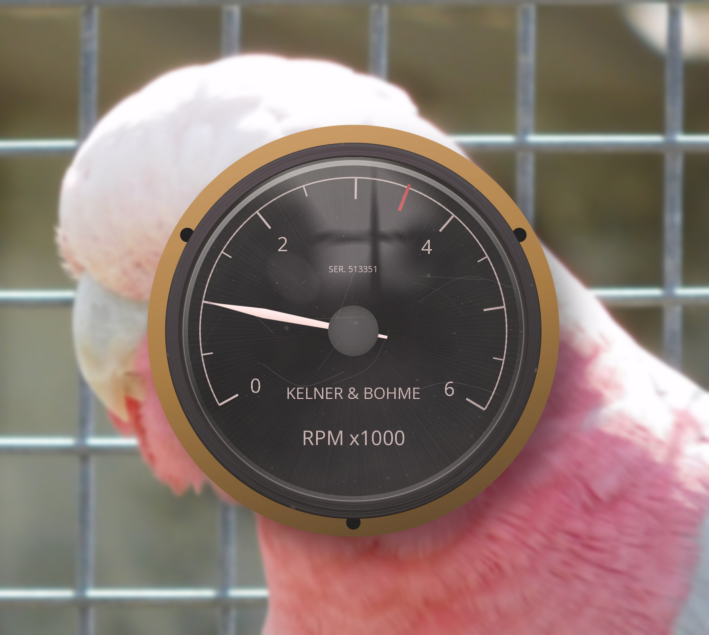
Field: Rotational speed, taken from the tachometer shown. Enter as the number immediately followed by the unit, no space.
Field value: 1000rpm
